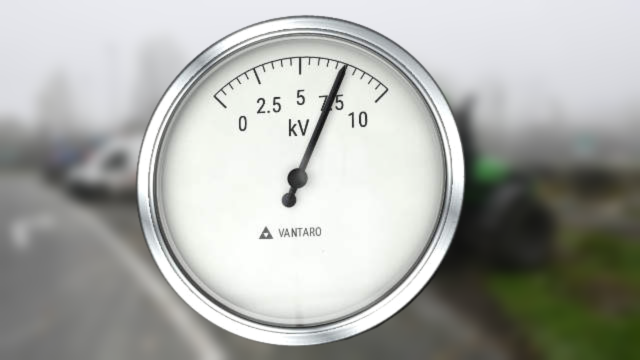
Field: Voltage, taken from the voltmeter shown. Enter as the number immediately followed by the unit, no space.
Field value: 7.5kV
